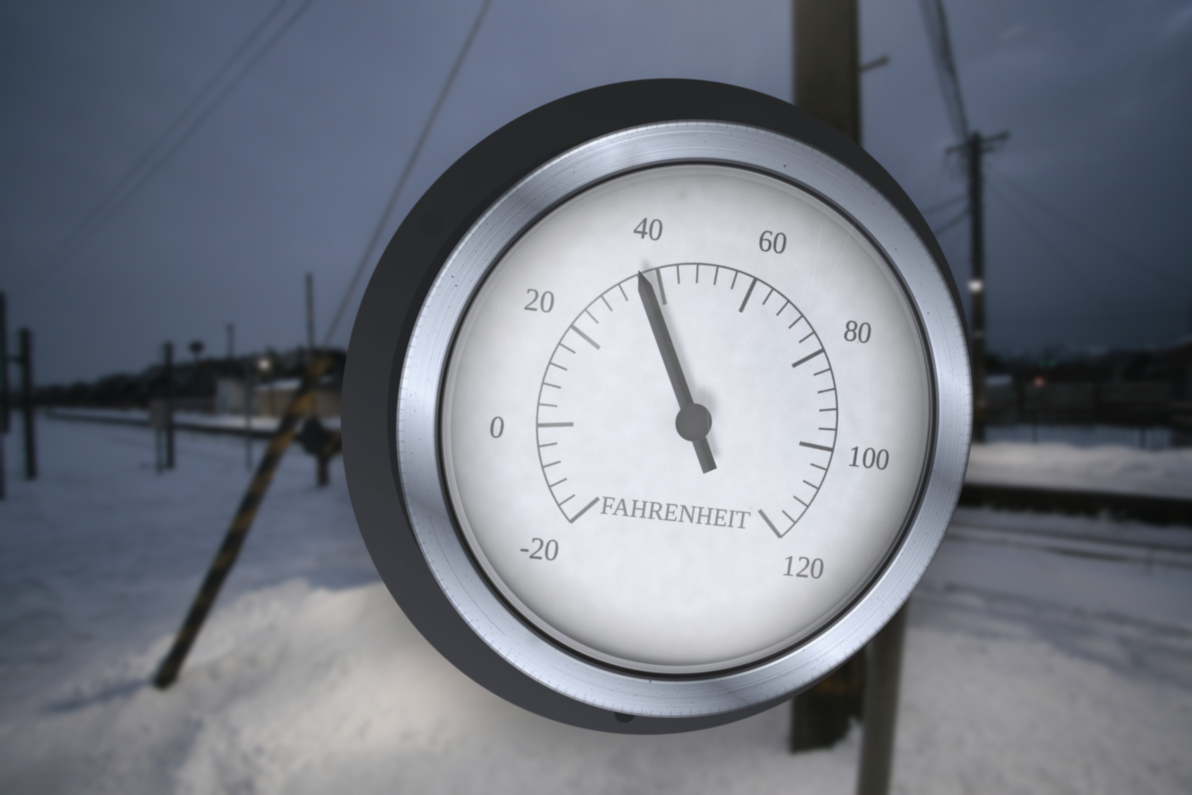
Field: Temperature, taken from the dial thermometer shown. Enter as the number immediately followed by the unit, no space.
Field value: 36°F
